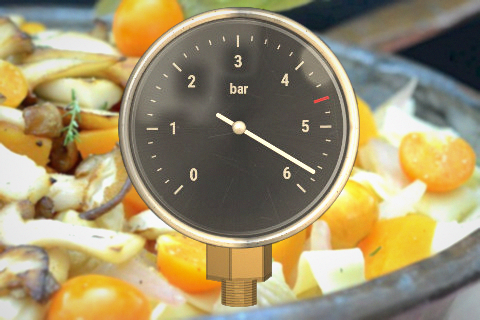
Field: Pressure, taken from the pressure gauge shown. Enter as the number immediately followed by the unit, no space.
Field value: 5.7bar
